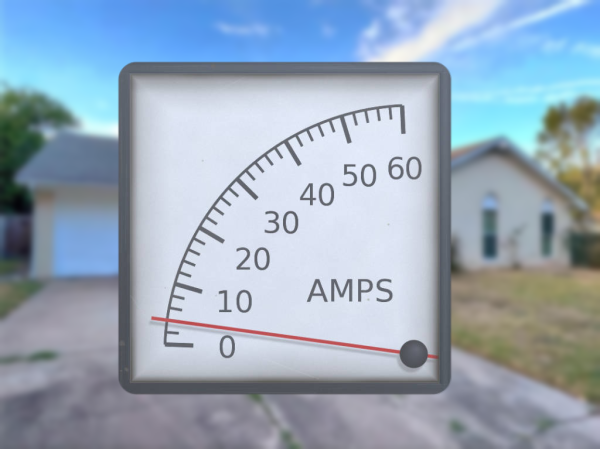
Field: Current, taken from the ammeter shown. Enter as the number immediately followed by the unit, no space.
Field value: 4A
